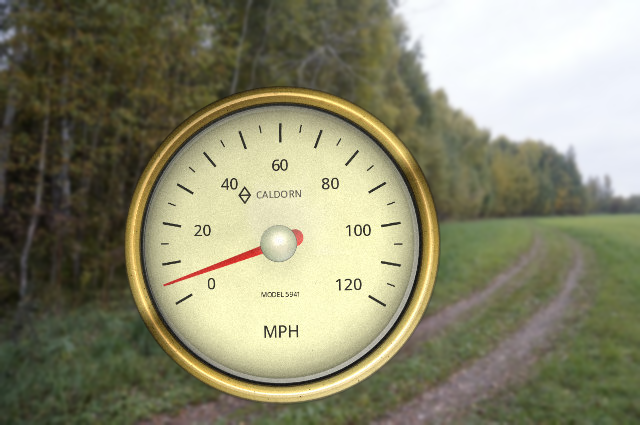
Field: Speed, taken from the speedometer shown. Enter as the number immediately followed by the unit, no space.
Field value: 5mph
